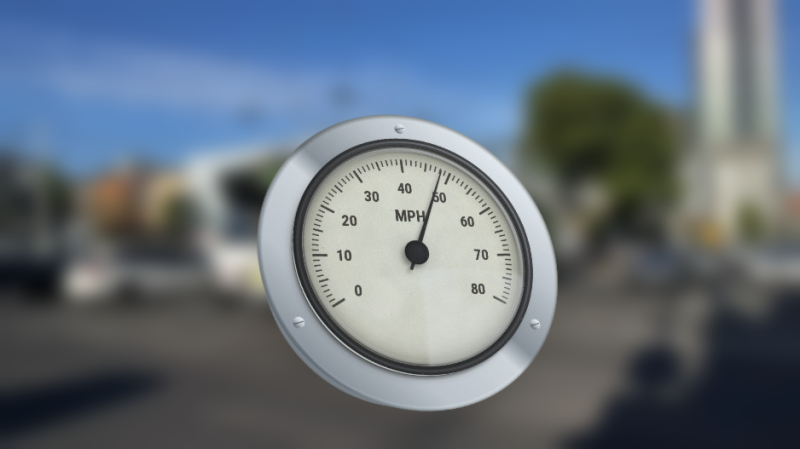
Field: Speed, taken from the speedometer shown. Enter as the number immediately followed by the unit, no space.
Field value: 48mph
